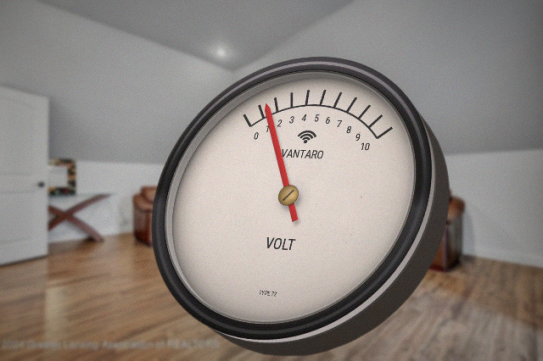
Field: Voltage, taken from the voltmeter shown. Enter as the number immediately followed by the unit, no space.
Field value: 1.5V
